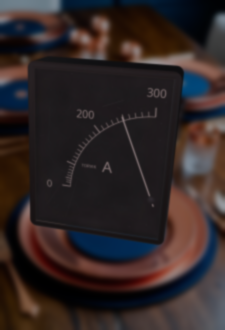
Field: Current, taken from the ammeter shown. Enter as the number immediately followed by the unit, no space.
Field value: 250A
